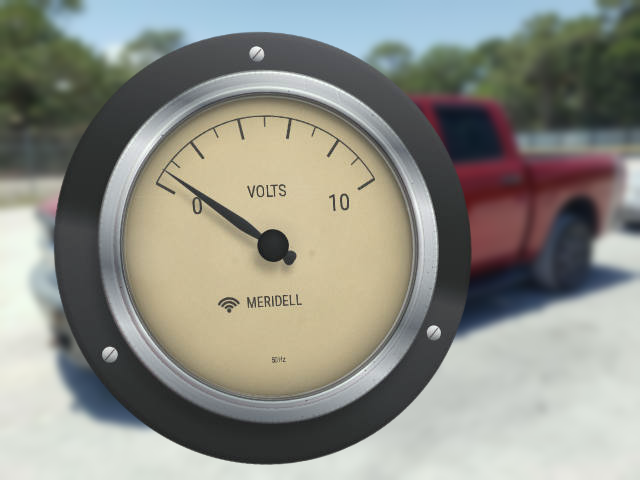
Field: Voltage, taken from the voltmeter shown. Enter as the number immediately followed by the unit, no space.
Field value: 0.5V
